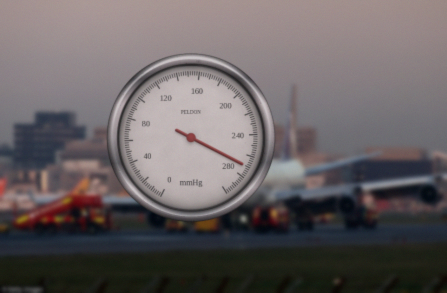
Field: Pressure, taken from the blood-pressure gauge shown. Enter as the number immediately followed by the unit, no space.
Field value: 270mmHg
